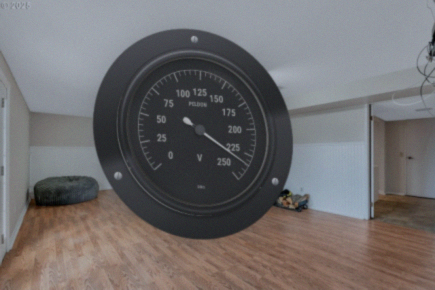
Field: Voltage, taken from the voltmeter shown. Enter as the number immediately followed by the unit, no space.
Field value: 235V
